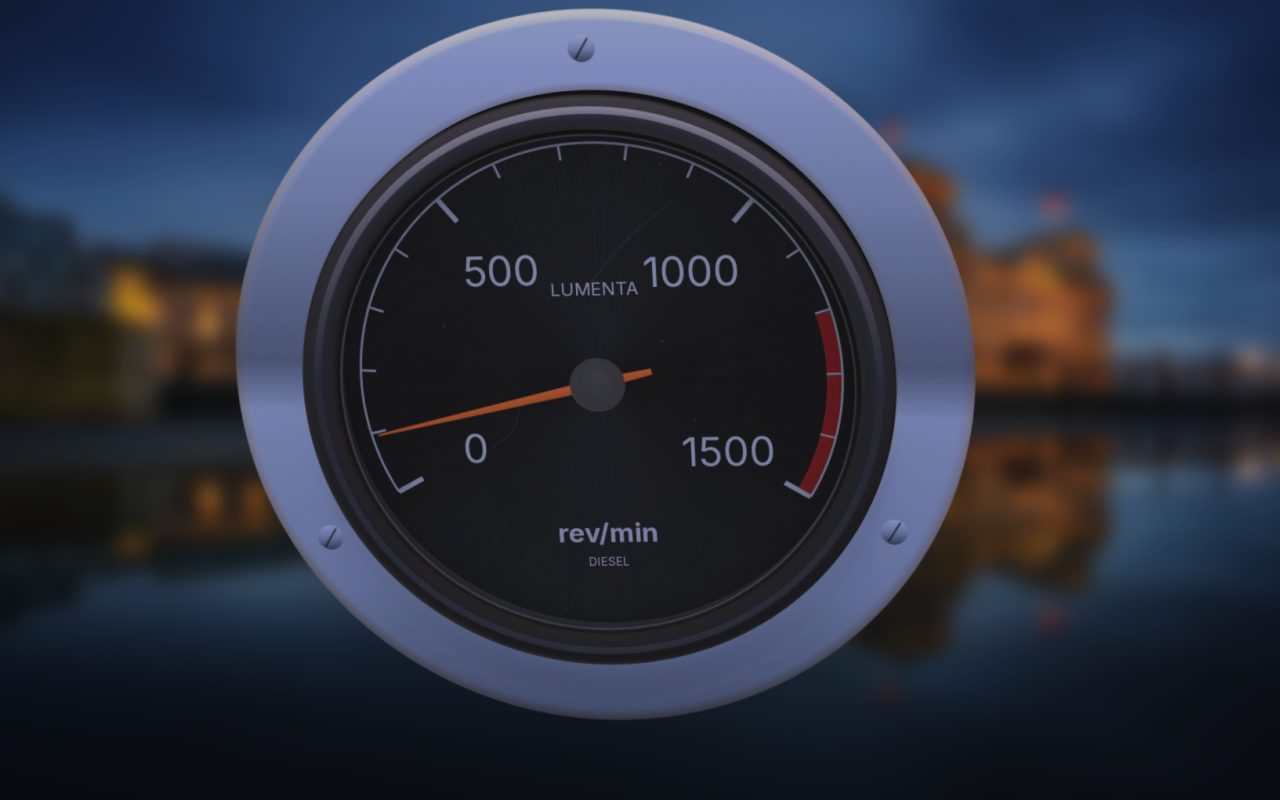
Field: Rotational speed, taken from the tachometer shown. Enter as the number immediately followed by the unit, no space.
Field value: 100rpm
